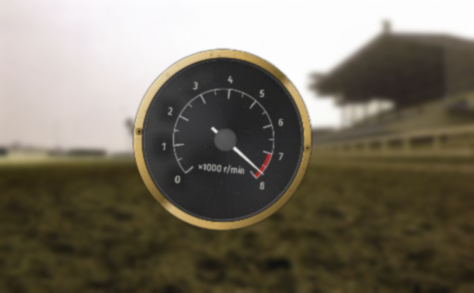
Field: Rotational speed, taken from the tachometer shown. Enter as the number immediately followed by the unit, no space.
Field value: 7750rpm
